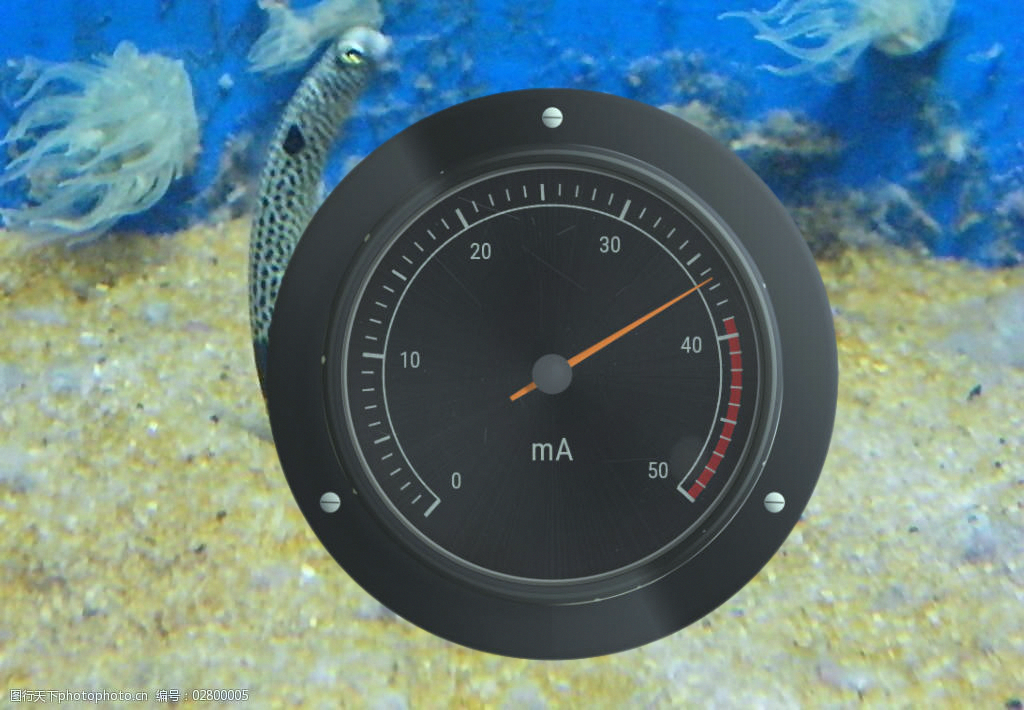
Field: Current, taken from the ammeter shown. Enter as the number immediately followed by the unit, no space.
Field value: 36.5mA
